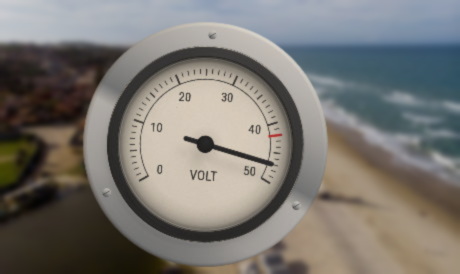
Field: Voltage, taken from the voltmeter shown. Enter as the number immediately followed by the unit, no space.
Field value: 47V
